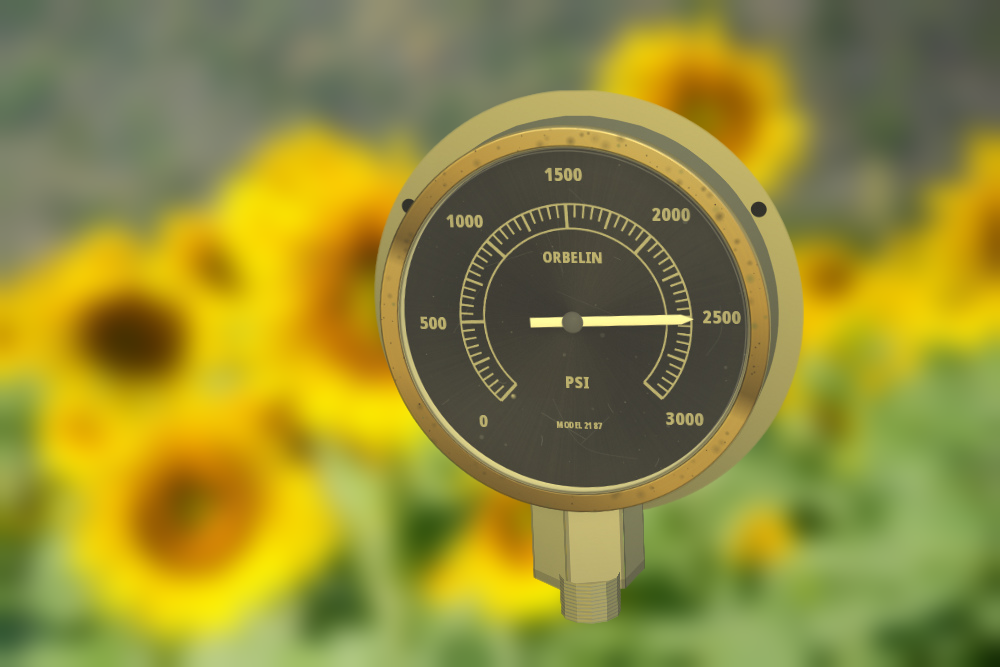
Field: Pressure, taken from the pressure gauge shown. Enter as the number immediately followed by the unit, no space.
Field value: 2500psi
